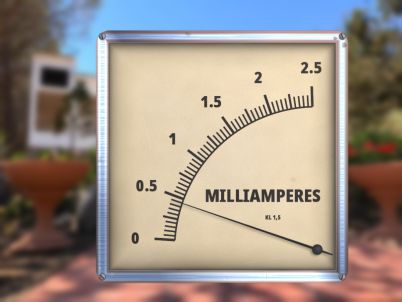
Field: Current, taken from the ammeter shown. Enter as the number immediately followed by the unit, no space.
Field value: 0.45mA
